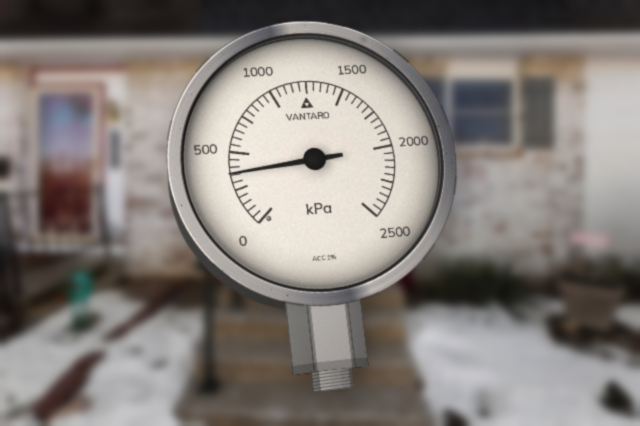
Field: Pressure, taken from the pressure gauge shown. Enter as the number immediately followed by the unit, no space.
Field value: 350kPa
